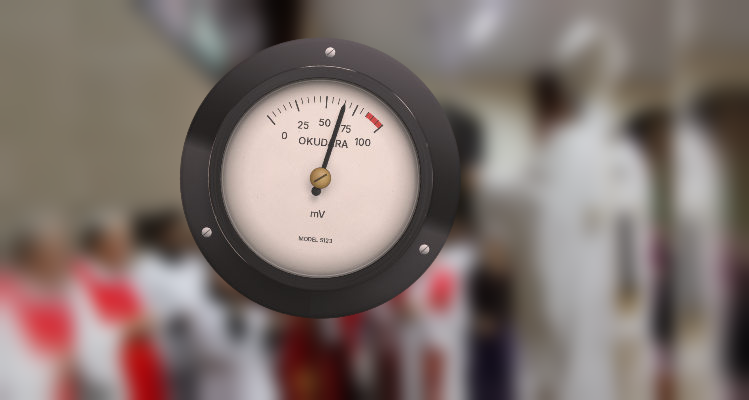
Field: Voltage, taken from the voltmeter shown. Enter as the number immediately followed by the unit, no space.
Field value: 65mV
